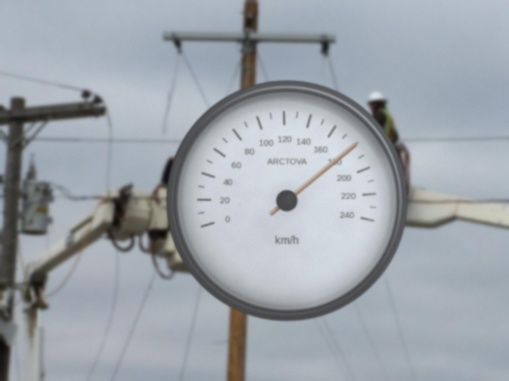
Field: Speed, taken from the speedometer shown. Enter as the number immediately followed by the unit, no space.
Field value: 180km/h
